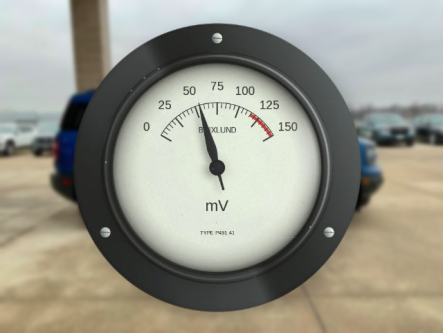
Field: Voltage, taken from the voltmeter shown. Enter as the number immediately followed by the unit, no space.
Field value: 55mV
